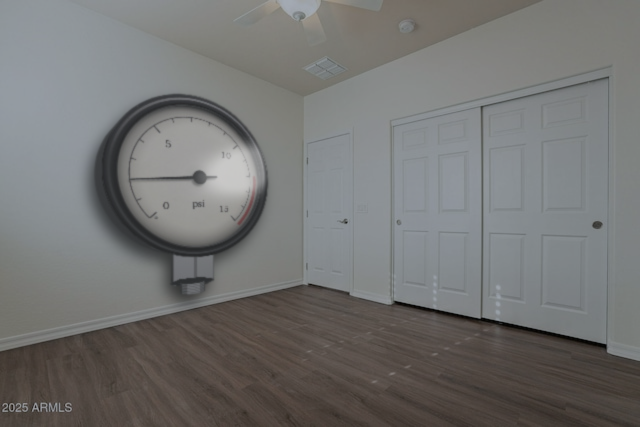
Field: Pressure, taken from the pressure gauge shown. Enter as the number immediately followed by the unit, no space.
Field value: 2psi
